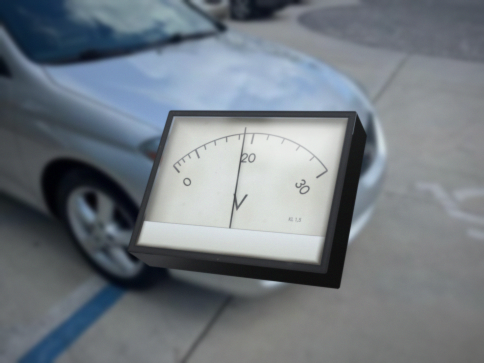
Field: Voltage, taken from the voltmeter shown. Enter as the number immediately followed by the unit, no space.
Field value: 19V
